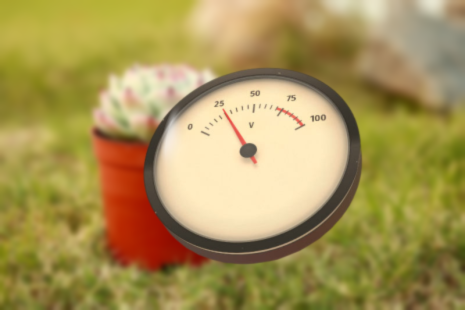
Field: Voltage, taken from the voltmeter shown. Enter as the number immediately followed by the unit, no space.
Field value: 25V
